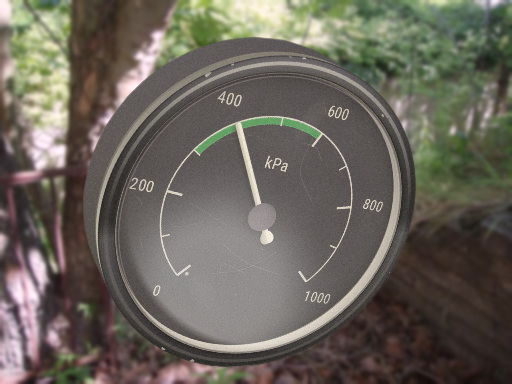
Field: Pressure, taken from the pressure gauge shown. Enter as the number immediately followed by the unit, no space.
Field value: 400kPa
